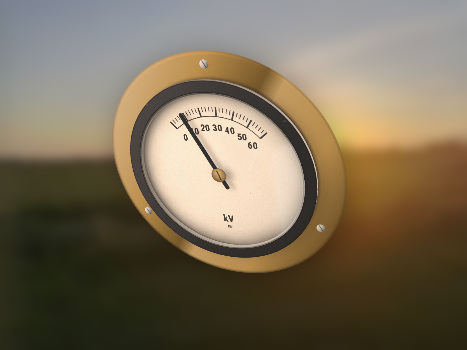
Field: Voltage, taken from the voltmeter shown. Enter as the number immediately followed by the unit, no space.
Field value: 10kV
